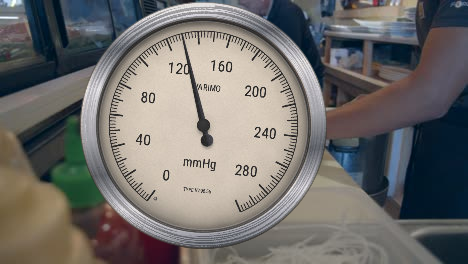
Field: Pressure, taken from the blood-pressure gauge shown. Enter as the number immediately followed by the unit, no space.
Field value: 130mmHg
